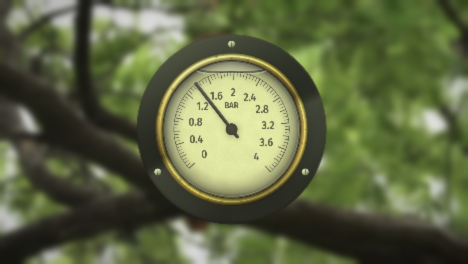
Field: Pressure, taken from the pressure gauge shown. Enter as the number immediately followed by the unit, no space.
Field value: 1.4bar
